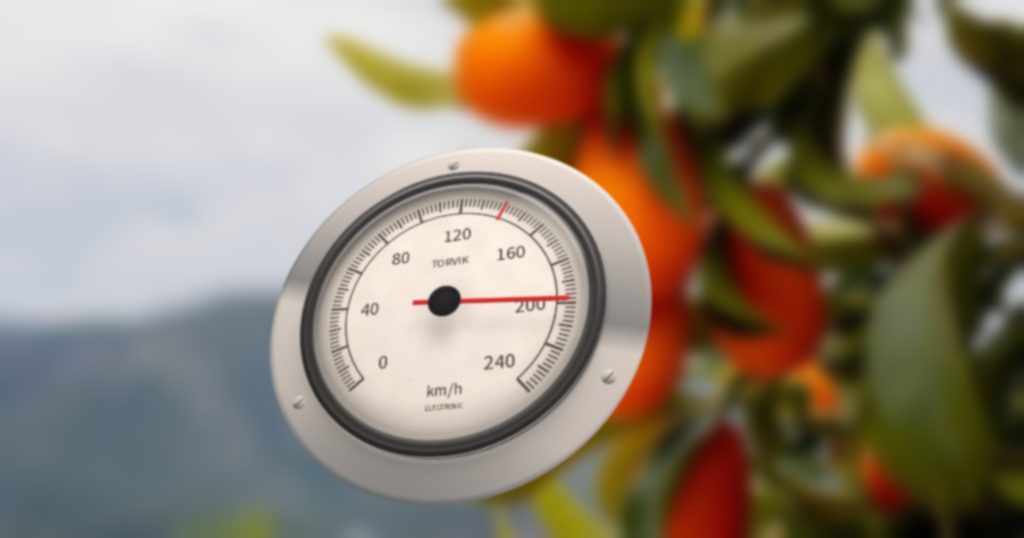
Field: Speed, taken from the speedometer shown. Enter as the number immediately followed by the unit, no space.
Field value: 200km/h
